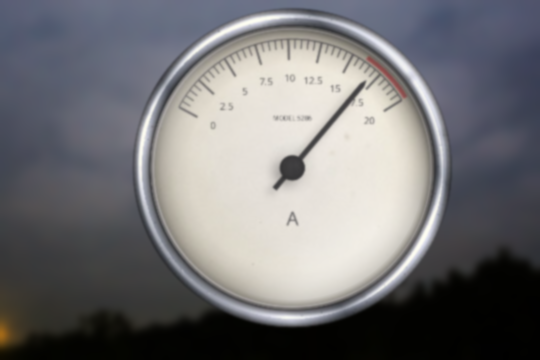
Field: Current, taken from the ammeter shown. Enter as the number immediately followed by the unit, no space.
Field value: 17A
